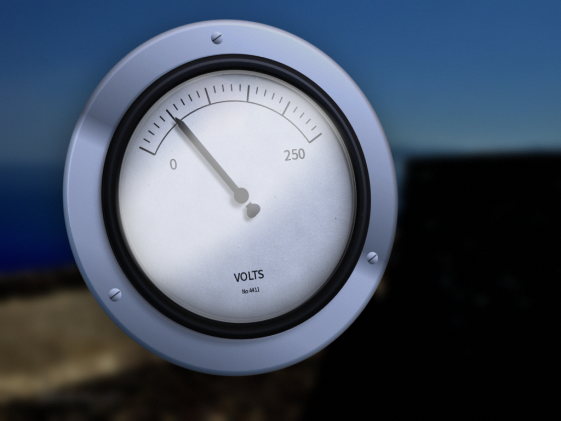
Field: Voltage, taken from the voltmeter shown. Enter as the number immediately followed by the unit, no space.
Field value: 50V
